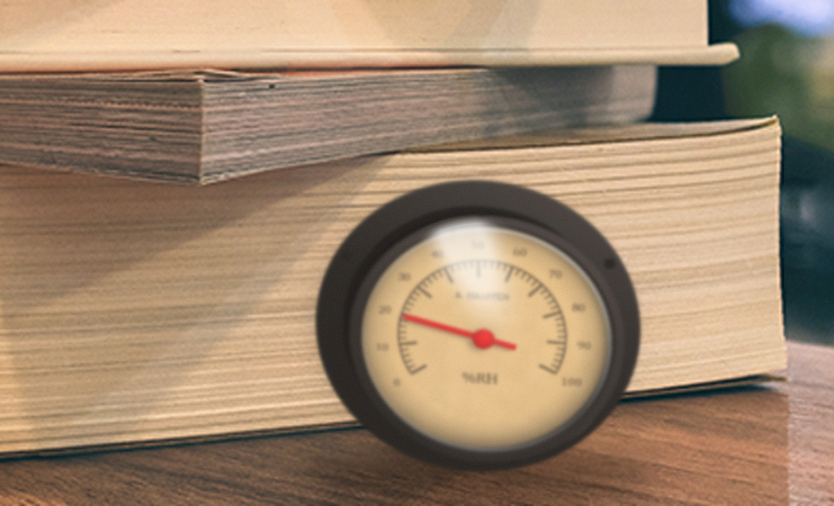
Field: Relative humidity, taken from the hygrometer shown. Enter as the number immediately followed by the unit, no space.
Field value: 20%
